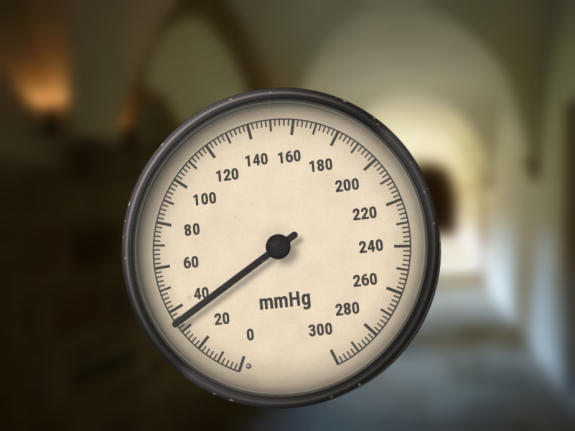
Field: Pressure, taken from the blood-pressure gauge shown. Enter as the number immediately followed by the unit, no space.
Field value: 34mmHg
